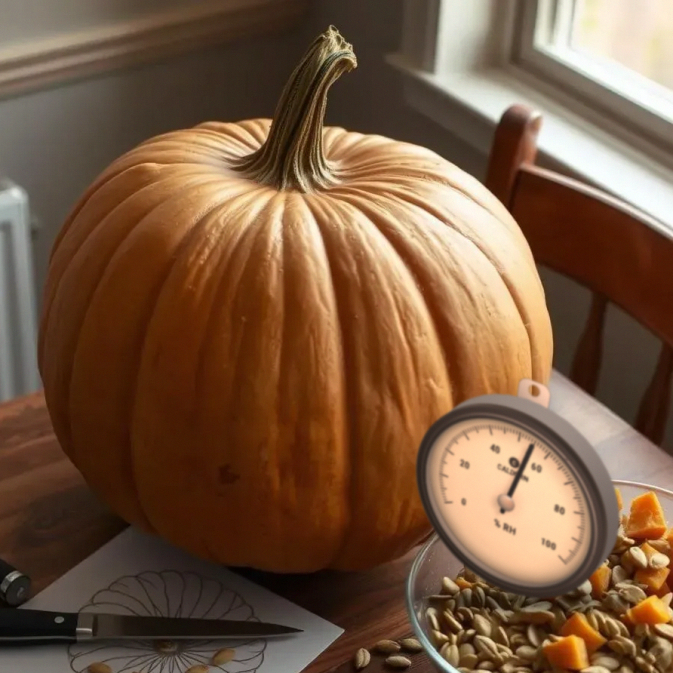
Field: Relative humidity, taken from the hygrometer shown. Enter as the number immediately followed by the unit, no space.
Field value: 55%
